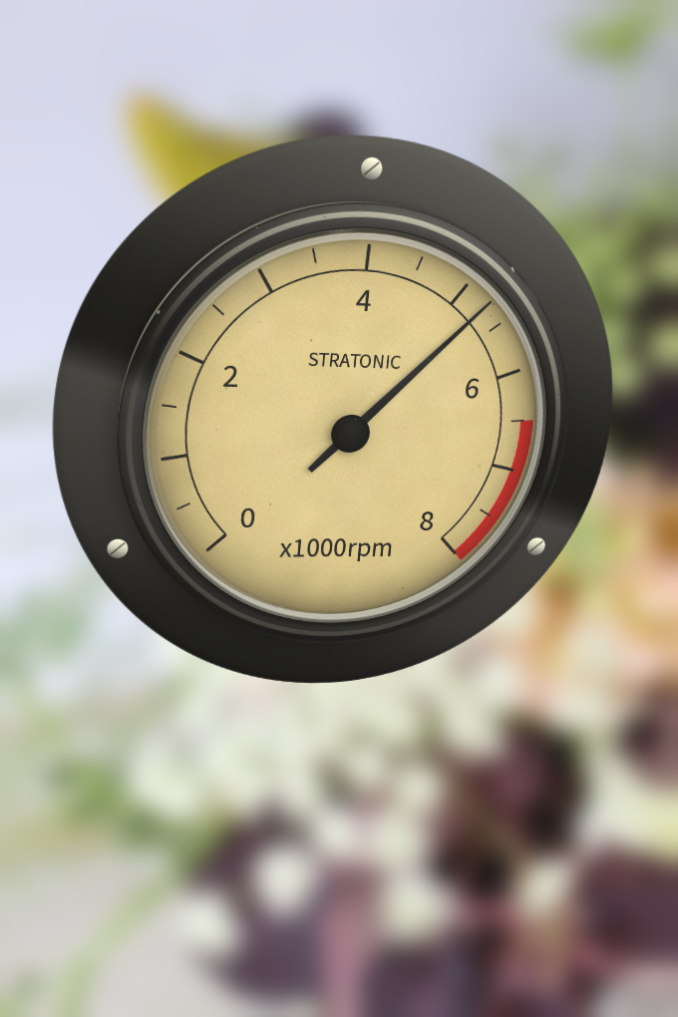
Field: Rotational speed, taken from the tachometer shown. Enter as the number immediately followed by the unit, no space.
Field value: 5250rpm
